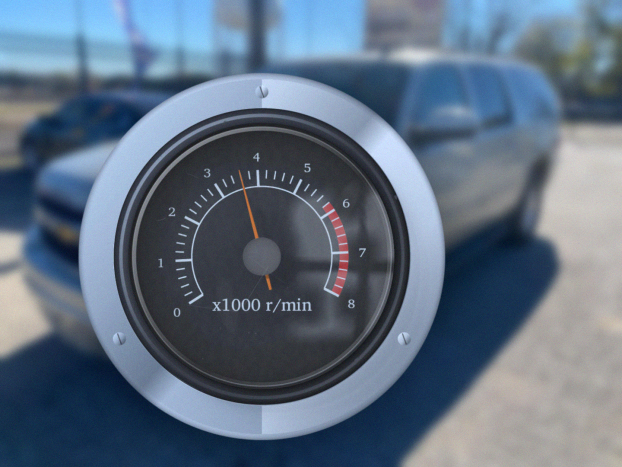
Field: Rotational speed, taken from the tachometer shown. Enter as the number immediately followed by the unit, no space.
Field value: 3600rpm
